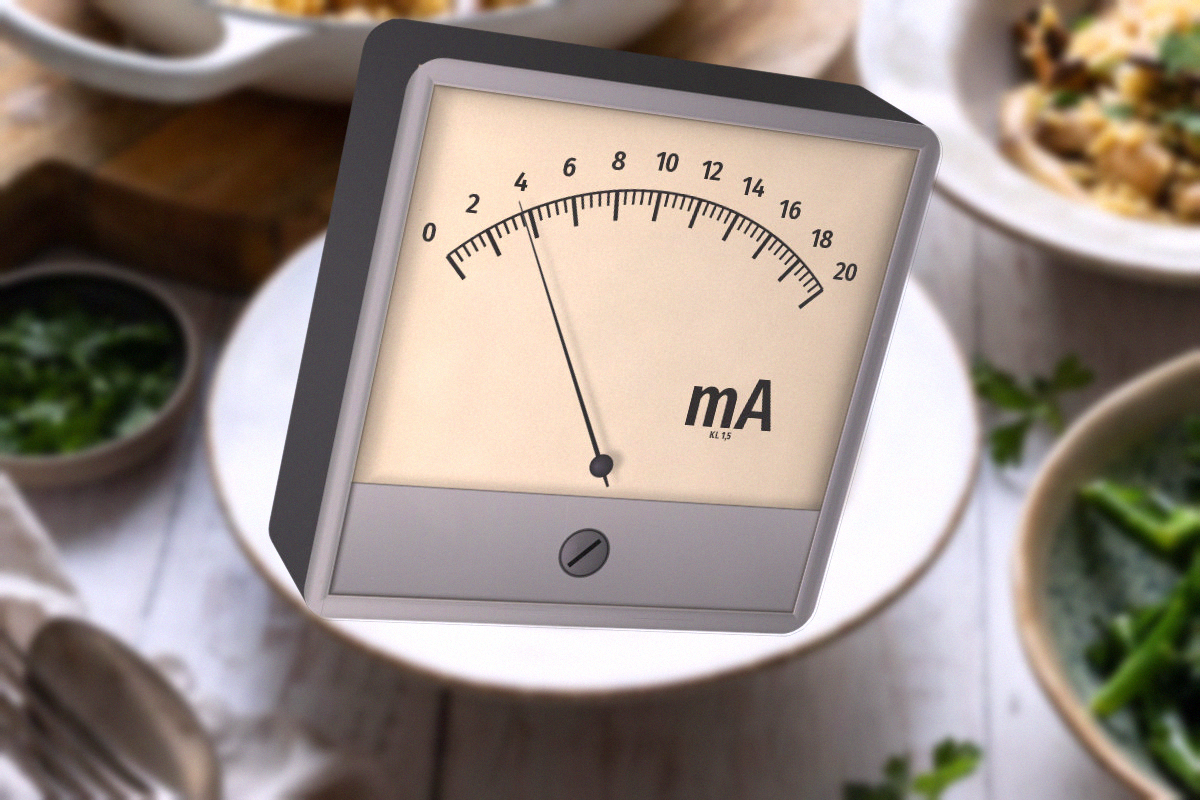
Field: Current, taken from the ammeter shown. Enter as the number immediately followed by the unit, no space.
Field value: 3.6mA
